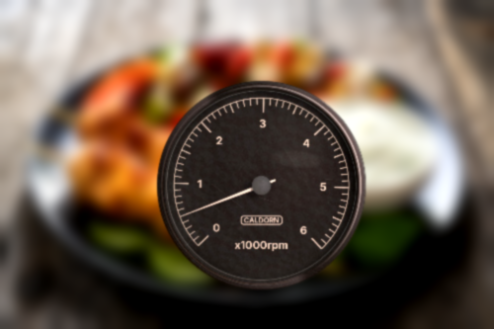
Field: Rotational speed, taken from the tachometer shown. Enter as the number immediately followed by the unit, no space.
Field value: 500rpm
